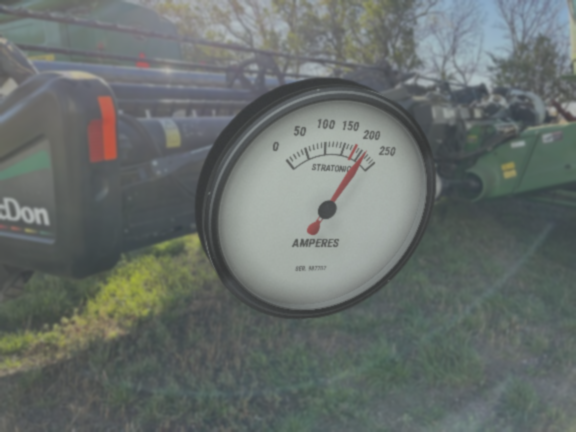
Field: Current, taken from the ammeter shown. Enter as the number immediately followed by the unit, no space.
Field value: 200A
